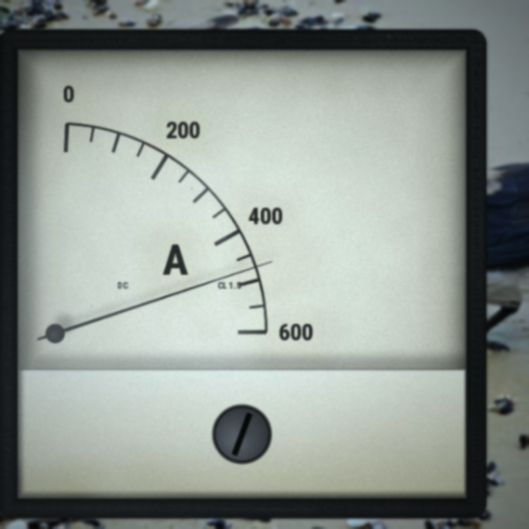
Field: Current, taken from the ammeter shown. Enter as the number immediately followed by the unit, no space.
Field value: 475A
